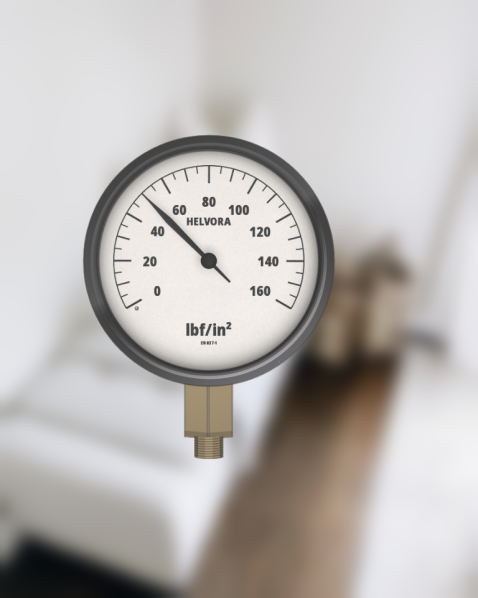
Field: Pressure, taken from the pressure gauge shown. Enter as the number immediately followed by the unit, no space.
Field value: 50psi
